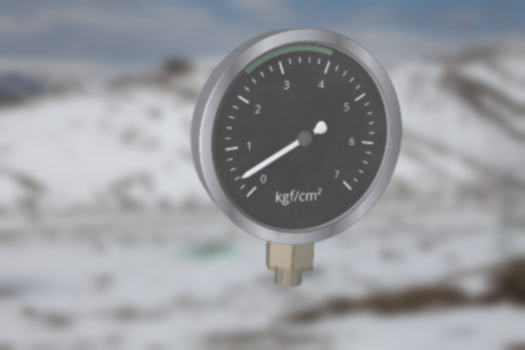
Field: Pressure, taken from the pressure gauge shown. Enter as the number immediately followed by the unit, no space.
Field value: 0.4kg/cm²
